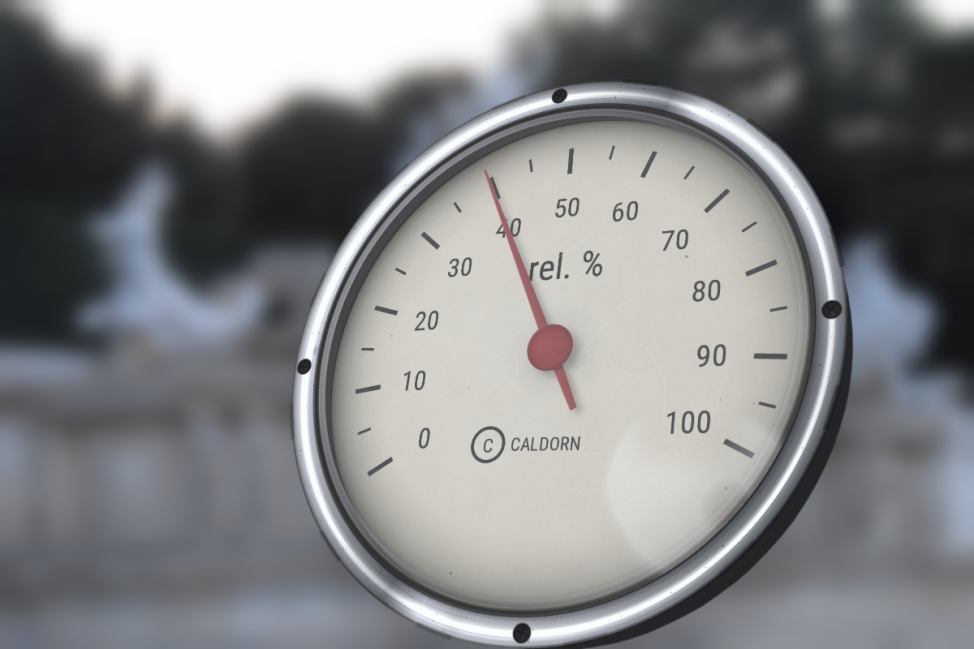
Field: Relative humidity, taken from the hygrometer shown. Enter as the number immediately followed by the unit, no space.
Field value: 40%
